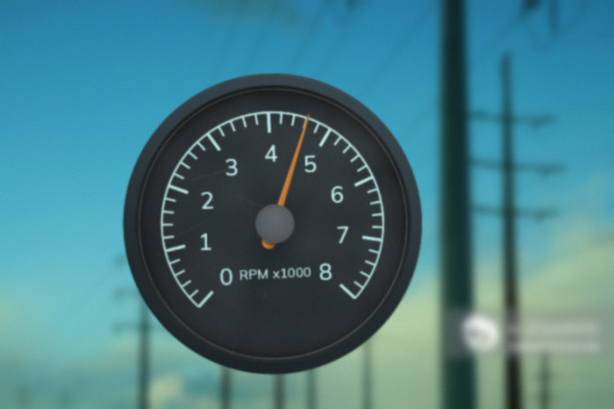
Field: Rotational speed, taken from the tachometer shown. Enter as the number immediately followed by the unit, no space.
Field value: 4600rpm
